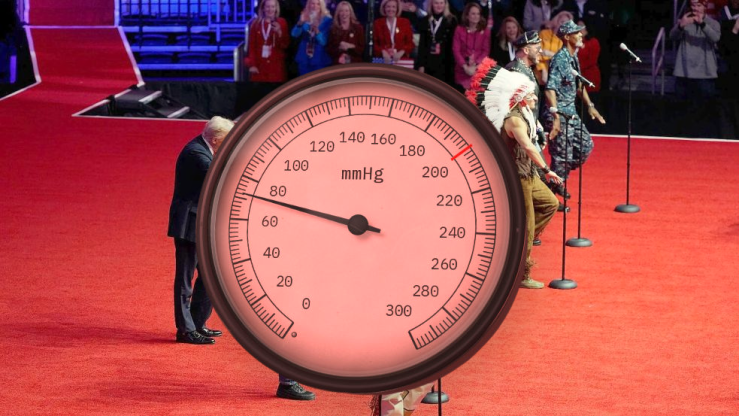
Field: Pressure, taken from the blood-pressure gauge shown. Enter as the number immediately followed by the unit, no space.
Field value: 72mmHg
